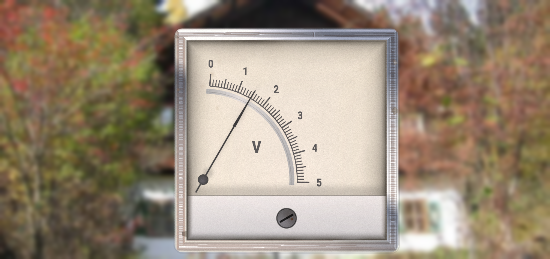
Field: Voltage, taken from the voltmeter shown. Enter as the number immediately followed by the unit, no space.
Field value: 1.5V
